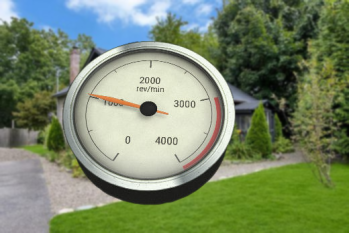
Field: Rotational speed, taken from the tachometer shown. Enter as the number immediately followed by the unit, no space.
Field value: 1000rpm
